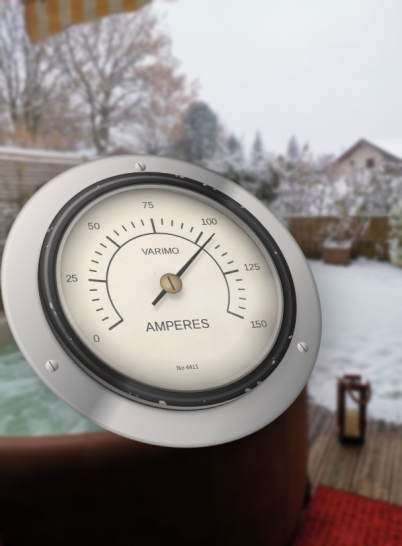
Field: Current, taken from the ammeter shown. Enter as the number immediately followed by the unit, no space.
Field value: 105A
